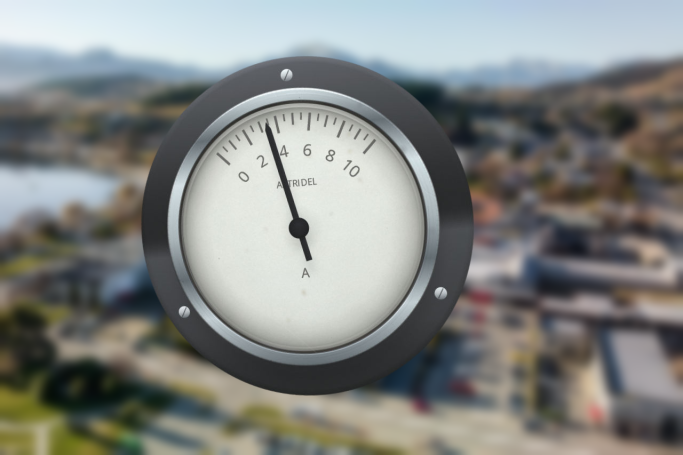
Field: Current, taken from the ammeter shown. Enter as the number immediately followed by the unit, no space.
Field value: 3.5A
